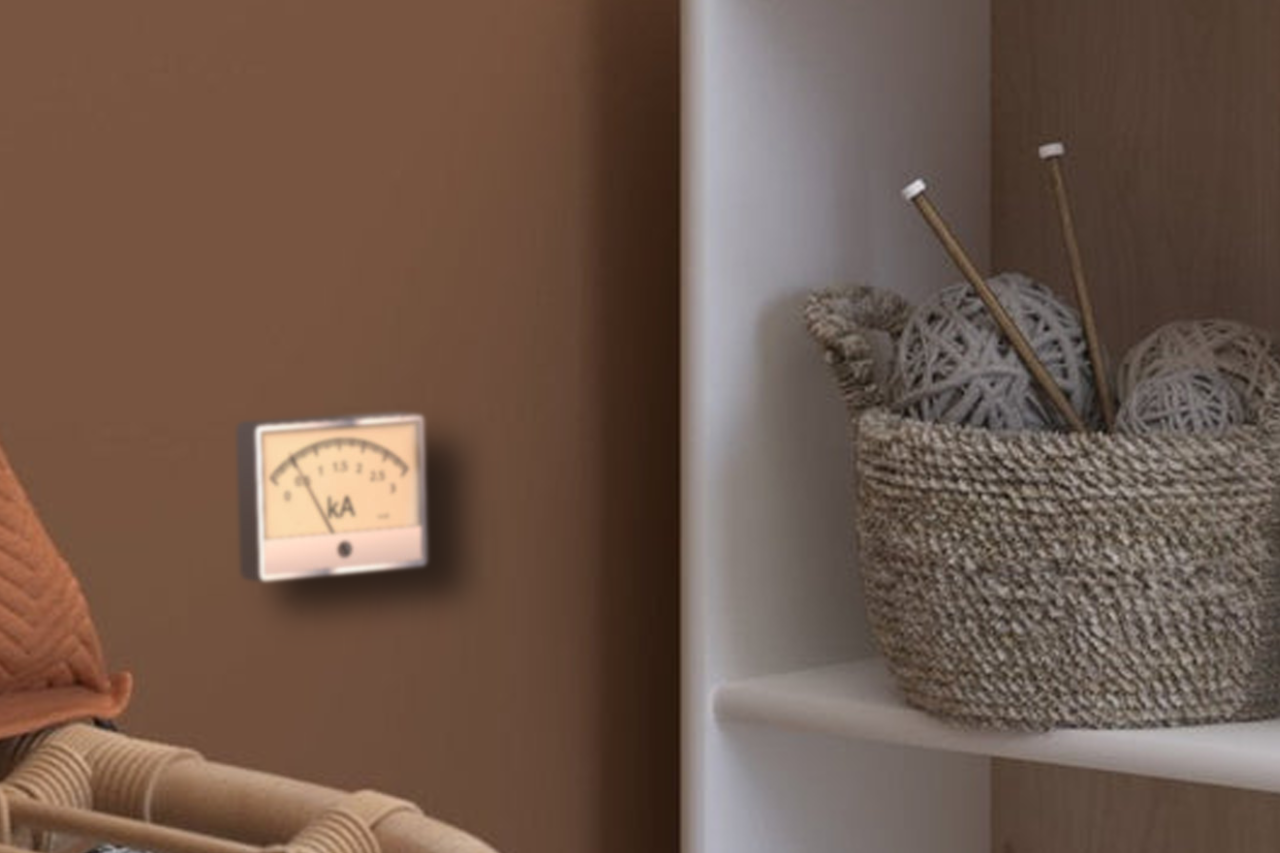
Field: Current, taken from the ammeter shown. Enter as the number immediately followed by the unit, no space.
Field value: 0.5kA
